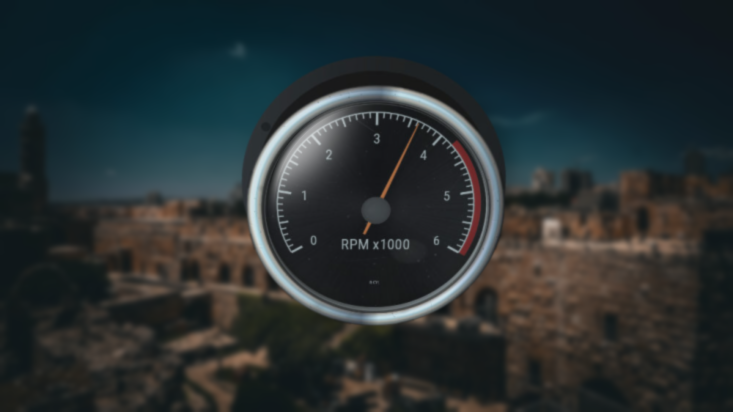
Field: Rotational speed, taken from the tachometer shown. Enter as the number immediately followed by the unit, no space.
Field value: 3600rpm
